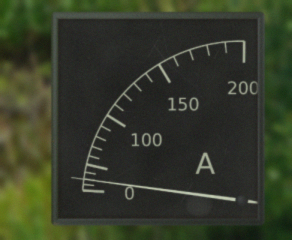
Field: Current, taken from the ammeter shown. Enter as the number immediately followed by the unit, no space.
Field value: 30A
